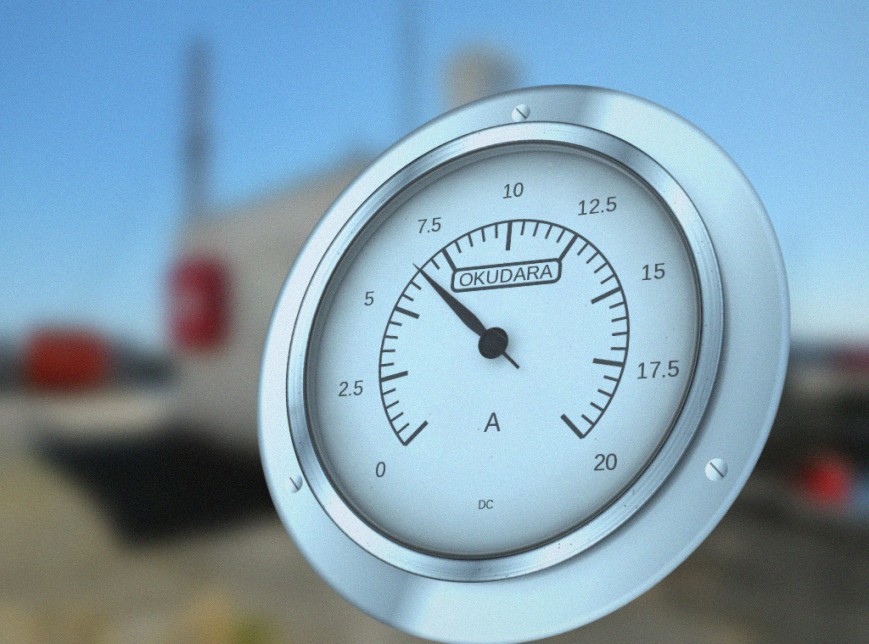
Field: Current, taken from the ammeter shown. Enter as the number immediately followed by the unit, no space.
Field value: 6.5A
